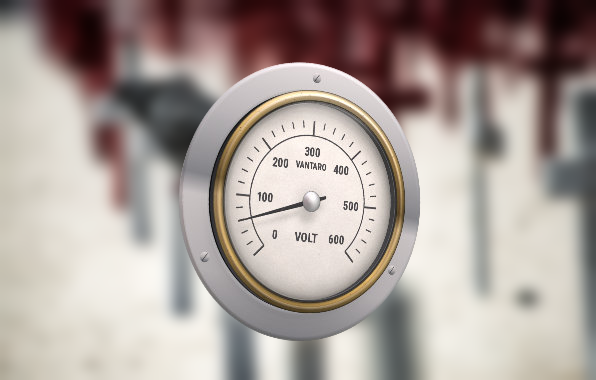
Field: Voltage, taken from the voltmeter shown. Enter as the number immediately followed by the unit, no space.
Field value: 60V
